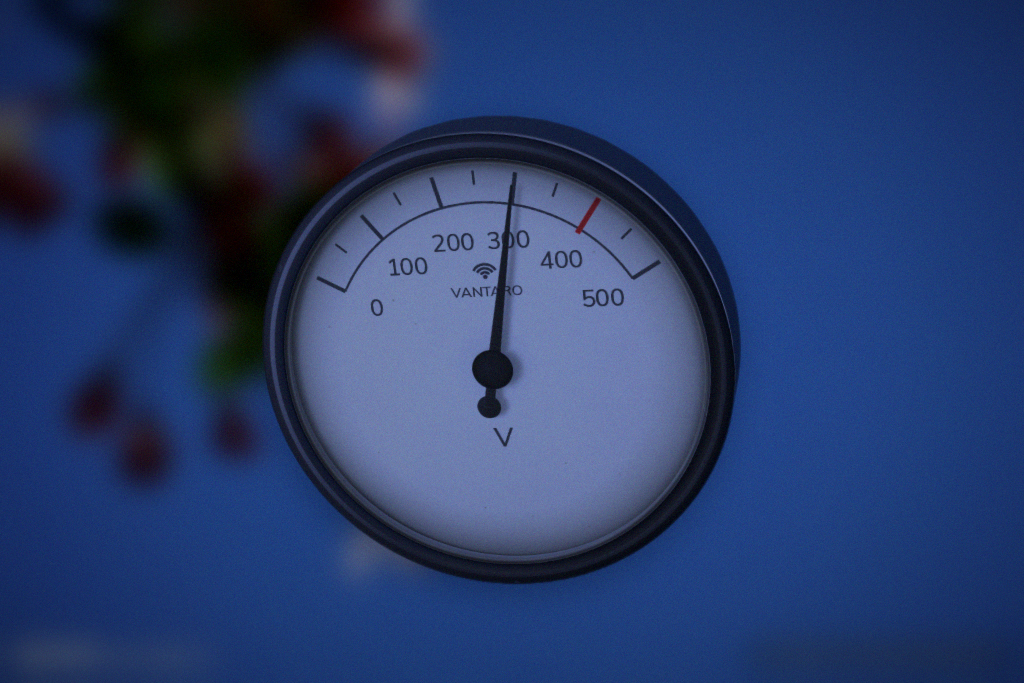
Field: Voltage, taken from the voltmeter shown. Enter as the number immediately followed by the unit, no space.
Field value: 300V
